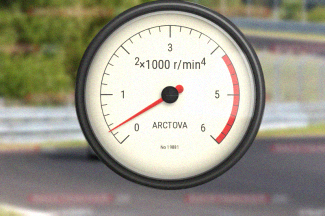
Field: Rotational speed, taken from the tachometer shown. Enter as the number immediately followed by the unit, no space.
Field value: 300rpm
